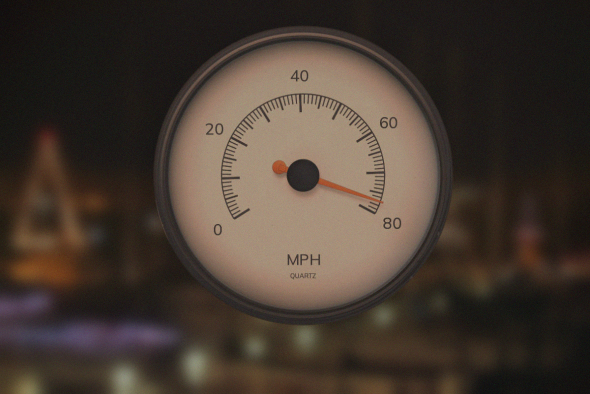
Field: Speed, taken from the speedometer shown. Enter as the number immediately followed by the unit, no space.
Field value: 77mph
